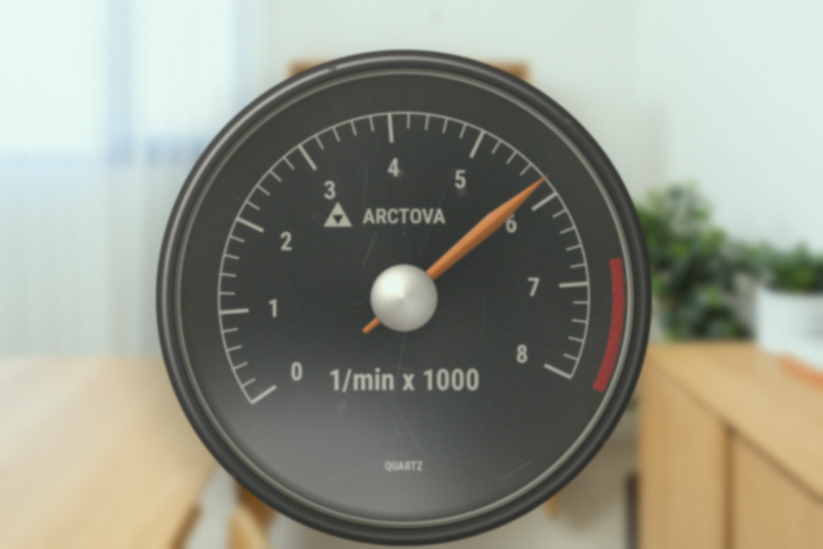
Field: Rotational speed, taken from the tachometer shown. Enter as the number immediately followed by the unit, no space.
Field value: 5800rpm
